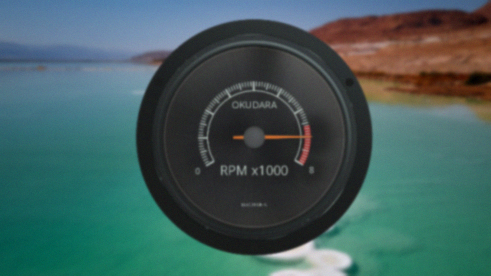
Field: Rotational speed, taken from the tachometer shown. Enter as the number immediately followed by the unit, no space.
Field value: 7000rpm
